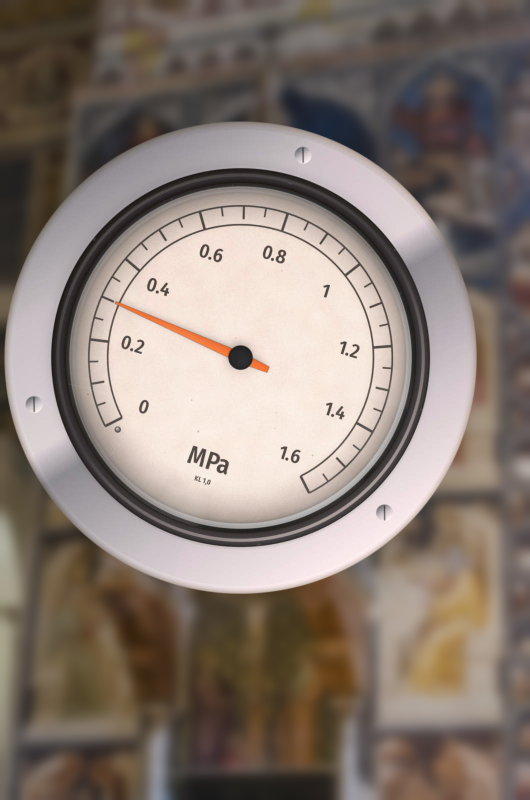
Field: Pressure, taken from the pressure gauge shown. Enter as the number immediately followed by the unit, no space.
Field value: 0.3MPa
